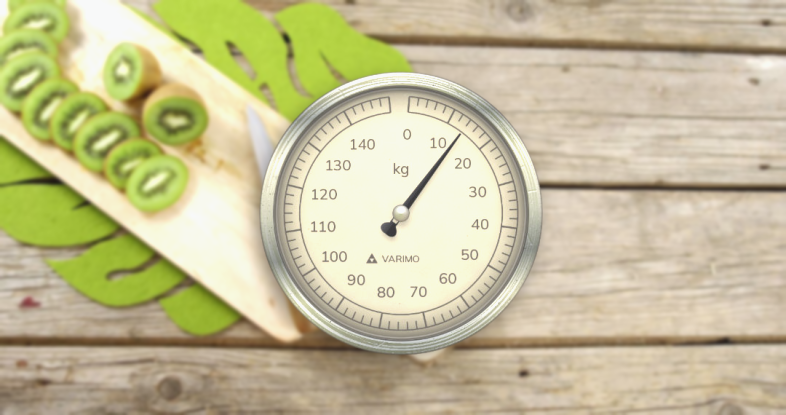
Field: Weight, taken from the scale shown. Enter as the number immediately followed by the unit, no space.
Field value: 14kg
